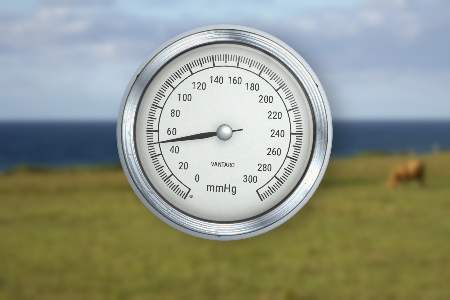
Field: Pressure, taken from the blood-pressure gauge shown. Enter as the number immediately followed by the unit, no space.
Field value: 50mmHg
